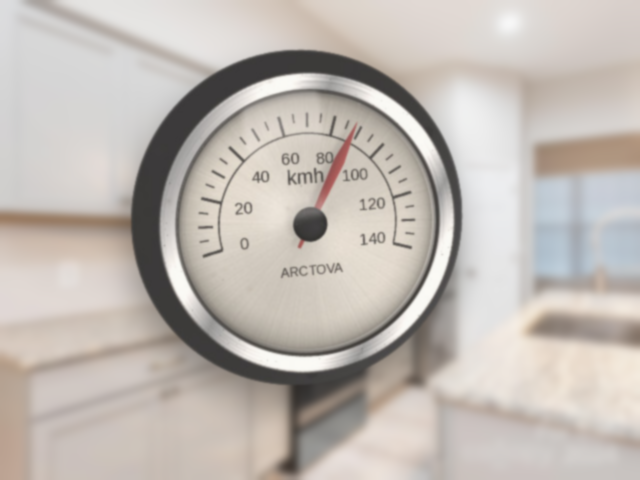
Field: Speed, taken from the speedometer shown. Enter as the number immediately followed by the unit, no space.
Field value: 87.5km/h
